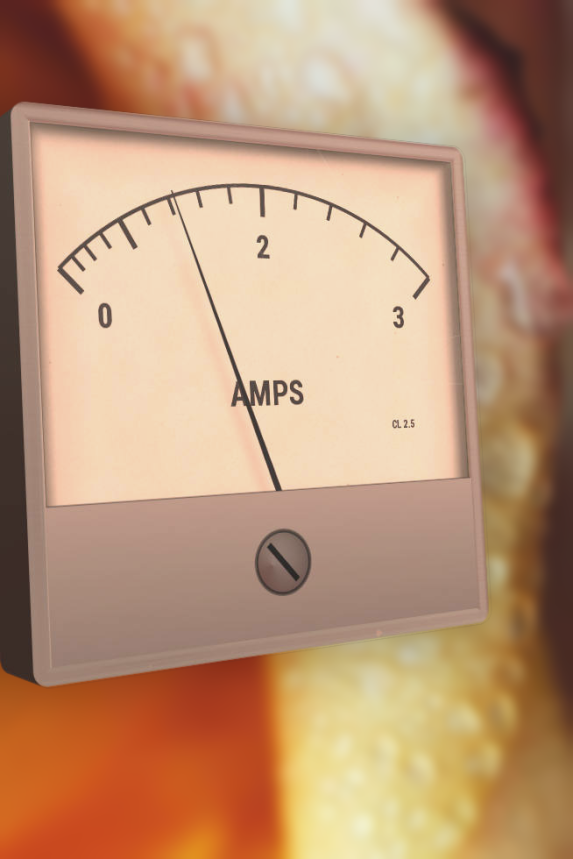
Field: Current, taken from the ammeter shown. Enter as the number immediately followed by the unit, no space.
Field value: 1.4A
